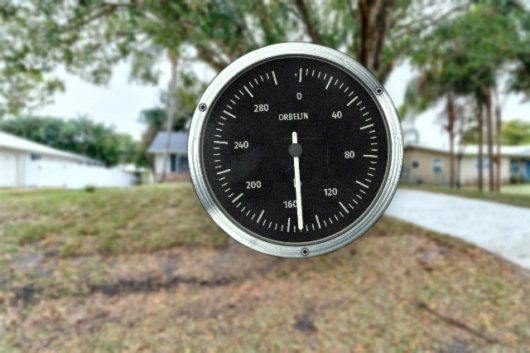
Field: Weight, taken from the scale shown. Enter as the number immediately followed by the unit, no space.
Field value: 152lb
